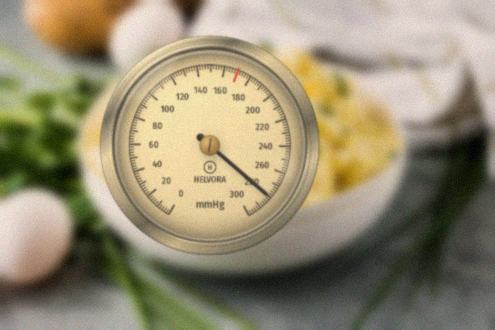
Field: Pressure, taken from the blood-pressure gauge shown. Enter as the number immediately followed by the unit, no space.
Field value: 280mmHg
